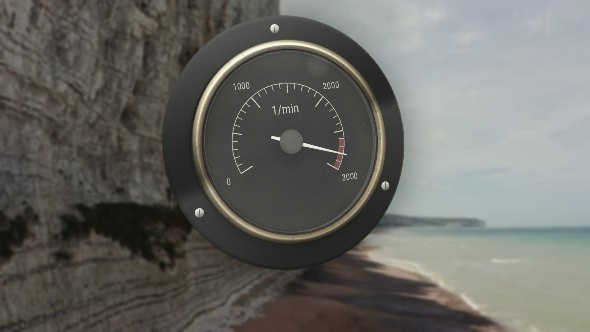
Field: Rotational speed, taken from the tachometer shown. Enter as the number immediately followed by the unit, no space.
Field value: 2800rpm
